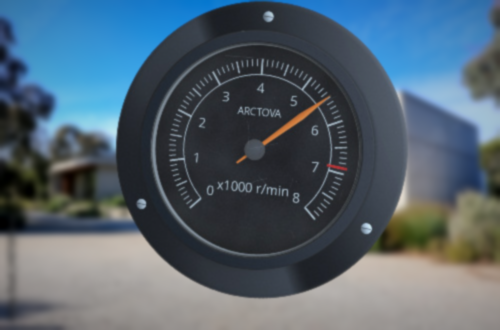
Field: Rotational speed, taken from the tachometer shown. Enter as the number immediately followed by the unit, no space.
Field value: 5500rpm
